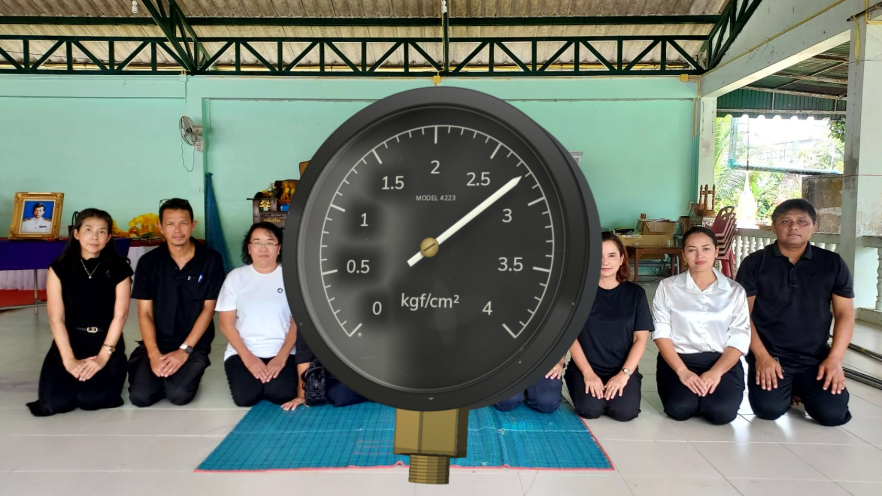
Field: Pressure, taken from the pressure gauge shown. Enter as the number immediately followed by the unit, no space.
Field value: 2.8kg/cm²
